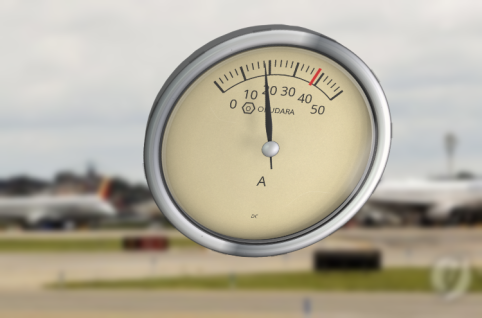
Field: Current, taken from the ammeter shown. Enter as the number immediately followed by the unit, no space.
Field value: 18A
